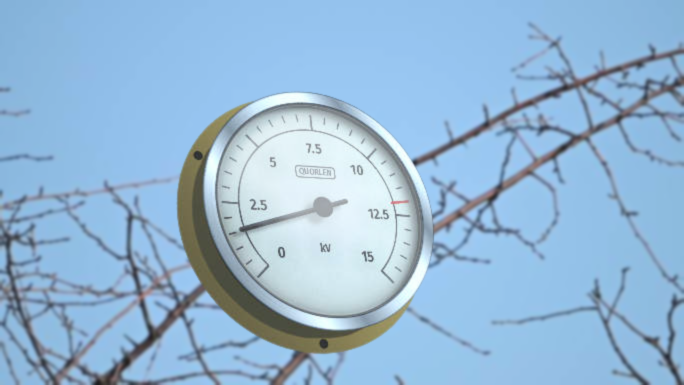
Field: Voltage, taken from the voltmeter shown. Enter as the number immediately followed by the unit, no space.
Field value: 1.5kV
